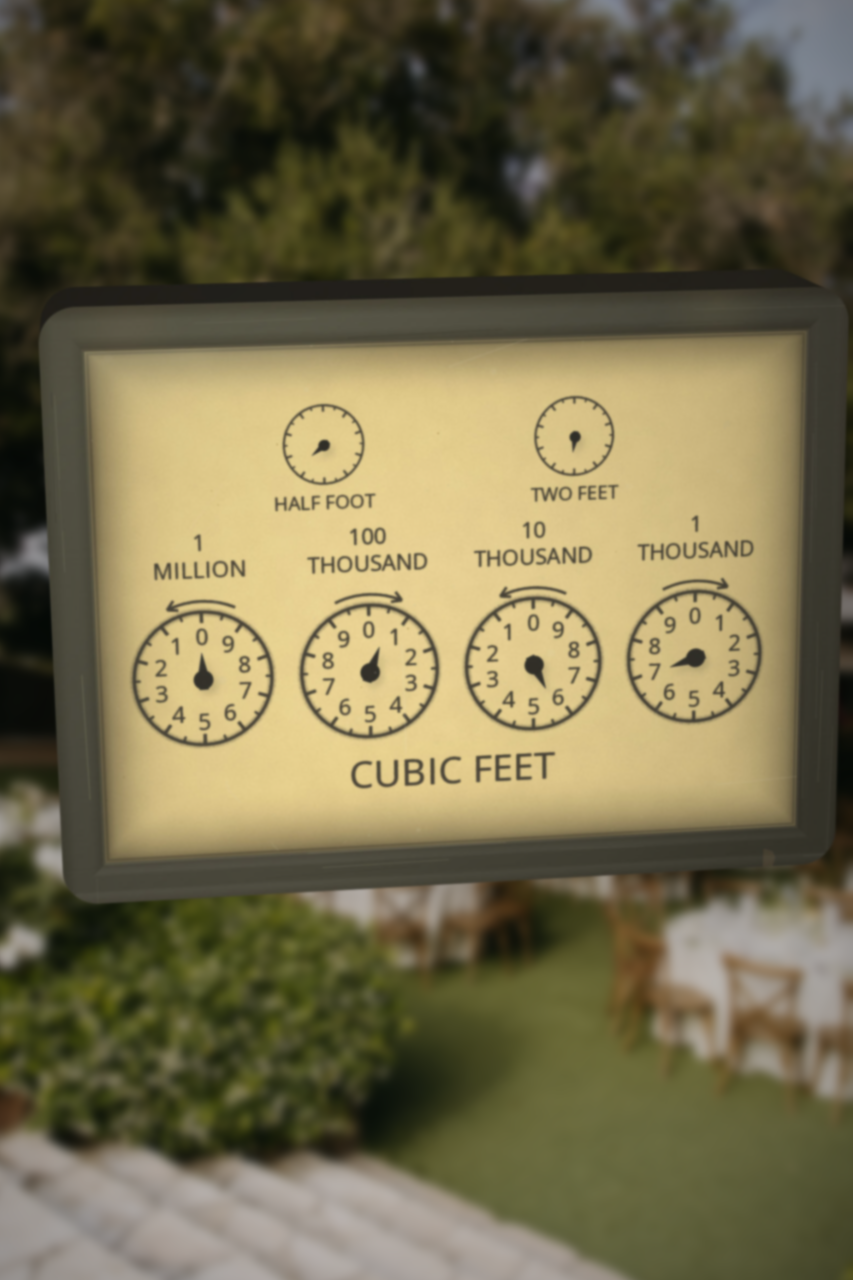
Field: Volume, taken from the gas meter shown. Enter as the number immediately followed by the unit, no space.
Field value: 5700ft³
